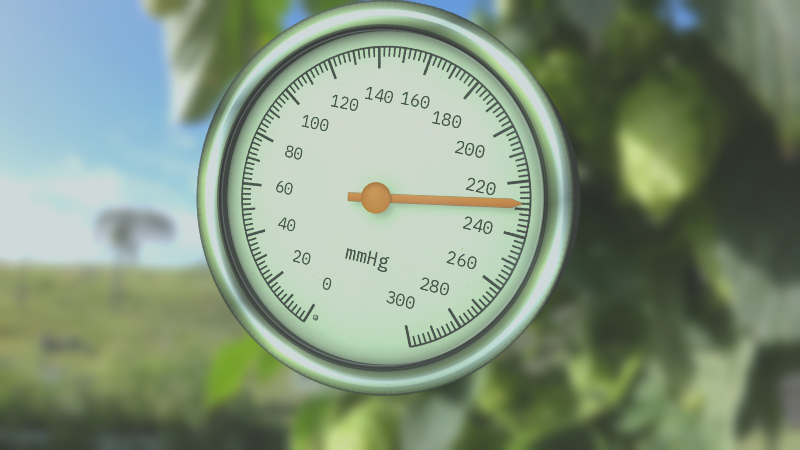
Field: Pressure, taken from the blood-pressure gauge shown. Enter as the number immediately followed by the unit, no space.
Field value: 228mmHg
